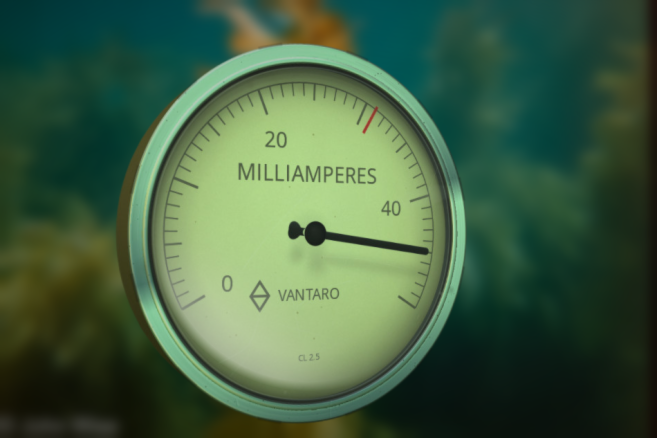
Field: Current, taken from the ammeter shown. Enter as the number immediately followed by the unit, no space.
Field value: 45mA
